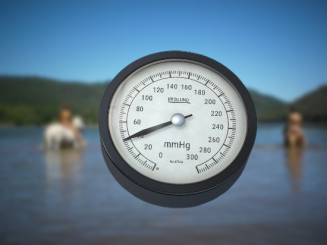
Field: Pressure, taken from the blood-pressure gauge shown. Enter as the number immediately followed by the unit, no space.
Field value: 40mmHg
